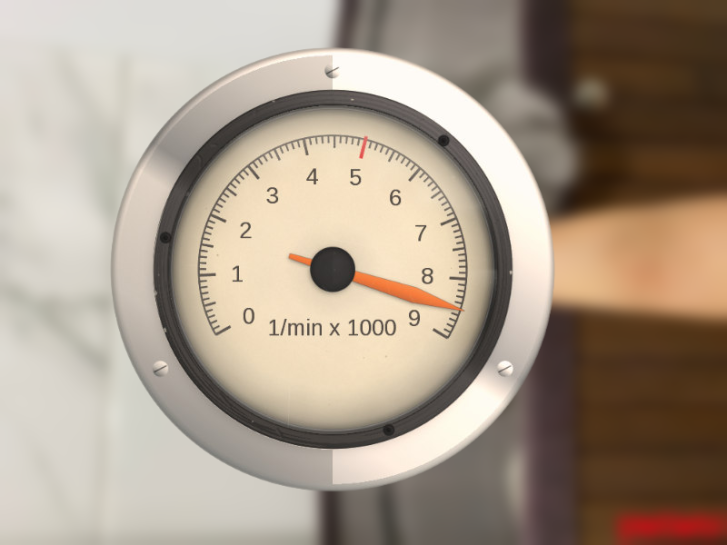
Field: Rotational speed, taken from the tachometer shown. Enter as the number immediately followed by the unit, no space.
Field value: 8500rpm
